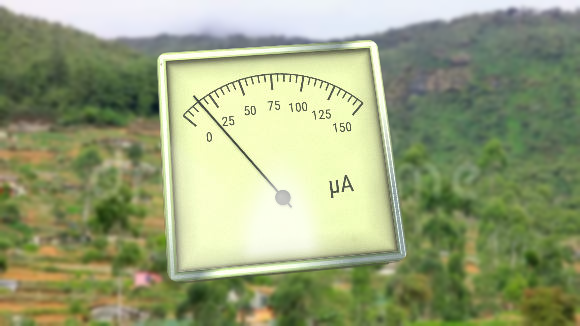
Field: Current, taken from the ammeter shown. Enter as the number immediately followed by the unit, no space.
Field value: 15µA
